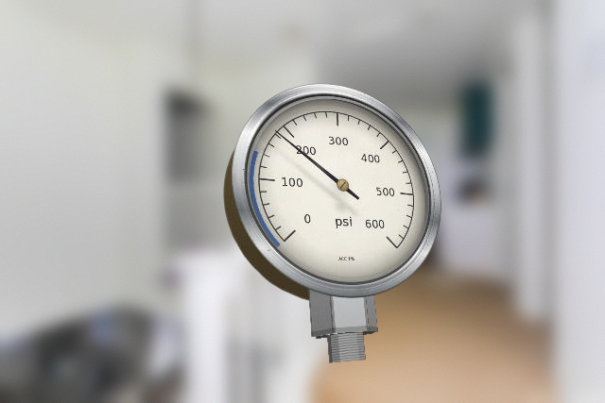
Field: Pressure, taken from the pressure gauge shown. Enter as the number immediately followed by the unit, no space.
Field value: 180psi
